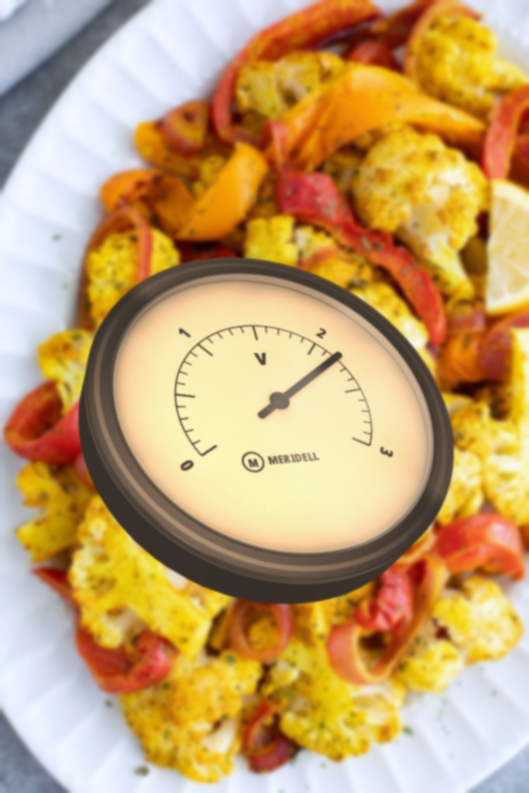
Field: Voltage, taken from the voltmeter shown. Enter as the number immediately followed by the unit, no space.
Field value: 2.2V
